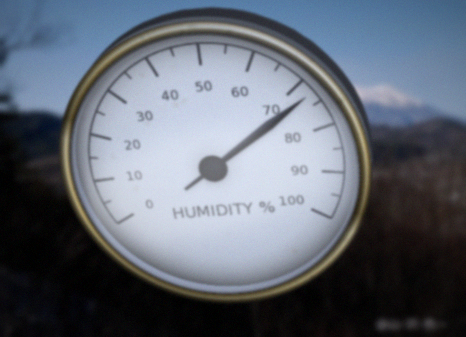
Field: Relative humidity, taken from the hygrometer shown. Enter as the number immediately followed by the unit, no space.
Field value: 72.5%
